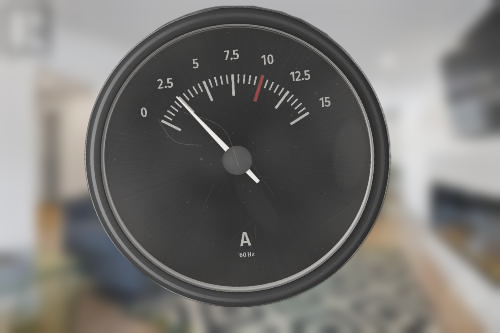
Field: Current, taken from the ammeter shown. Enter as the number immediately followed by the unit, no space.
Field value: 2.5A
